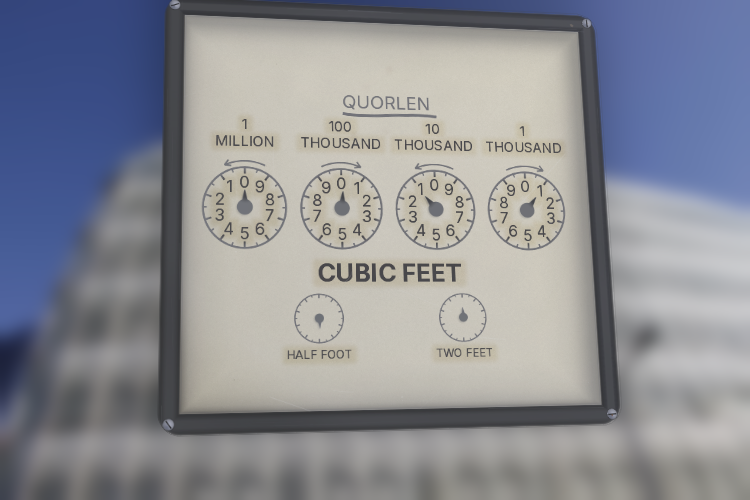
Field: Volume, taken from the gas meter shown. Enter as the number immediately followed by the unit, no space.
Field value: 1100ft³
